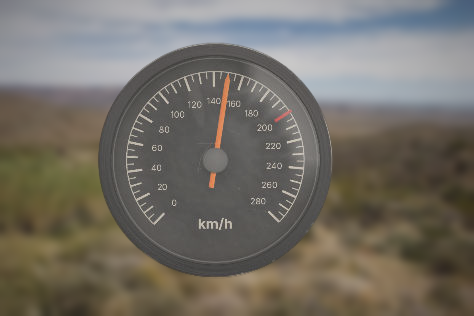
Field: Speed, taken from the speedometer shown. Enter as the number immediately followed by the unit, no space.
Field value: 150km/h
